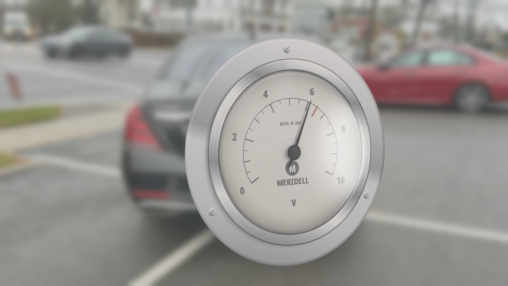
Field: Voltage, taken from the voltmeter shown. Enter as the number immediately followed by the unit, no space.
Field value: 6V
